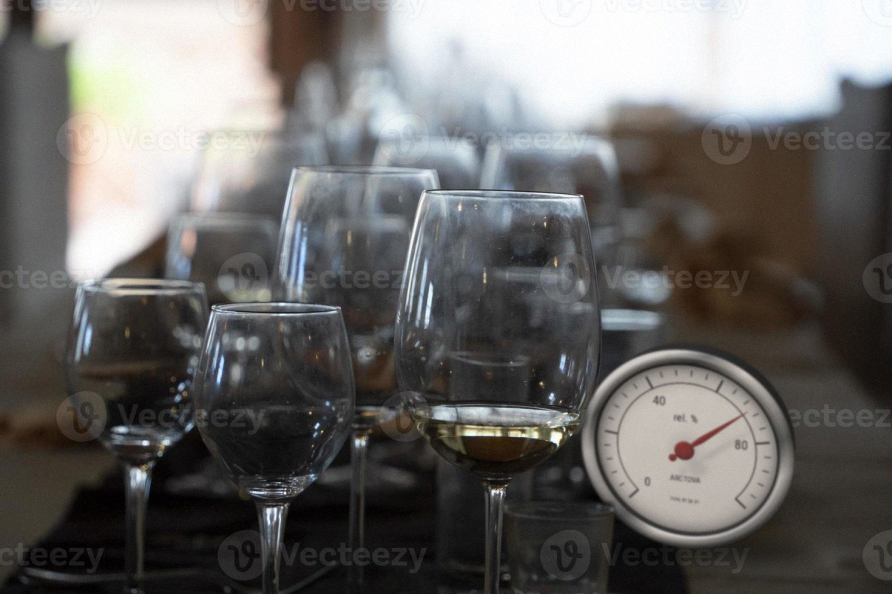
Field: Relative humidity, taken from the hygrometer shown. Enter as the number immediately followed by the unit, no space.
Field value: 70%
